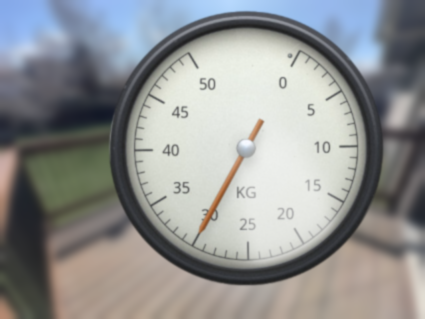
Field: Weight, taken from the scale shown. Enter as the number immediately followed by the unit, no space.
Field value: 30kg
